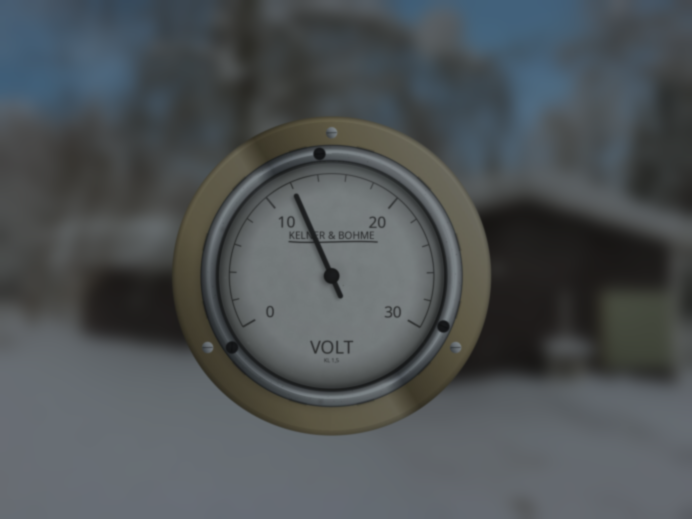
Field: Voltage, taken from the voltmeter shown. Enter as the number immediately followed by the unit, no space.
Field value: 12V
